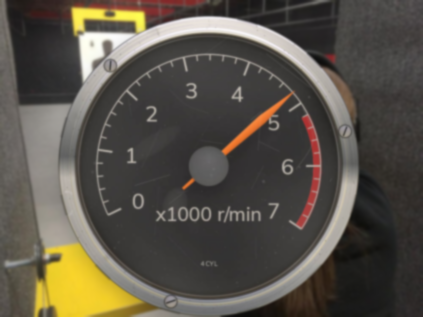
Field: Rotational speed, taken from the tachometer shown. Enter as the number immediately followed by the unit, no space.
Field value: 4800rpm
